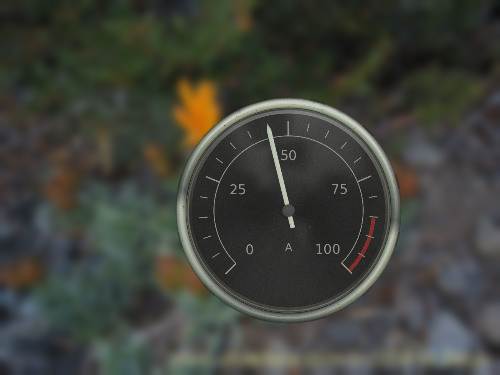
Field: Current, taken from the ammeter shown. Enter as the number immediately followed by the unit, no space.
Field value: 45A
